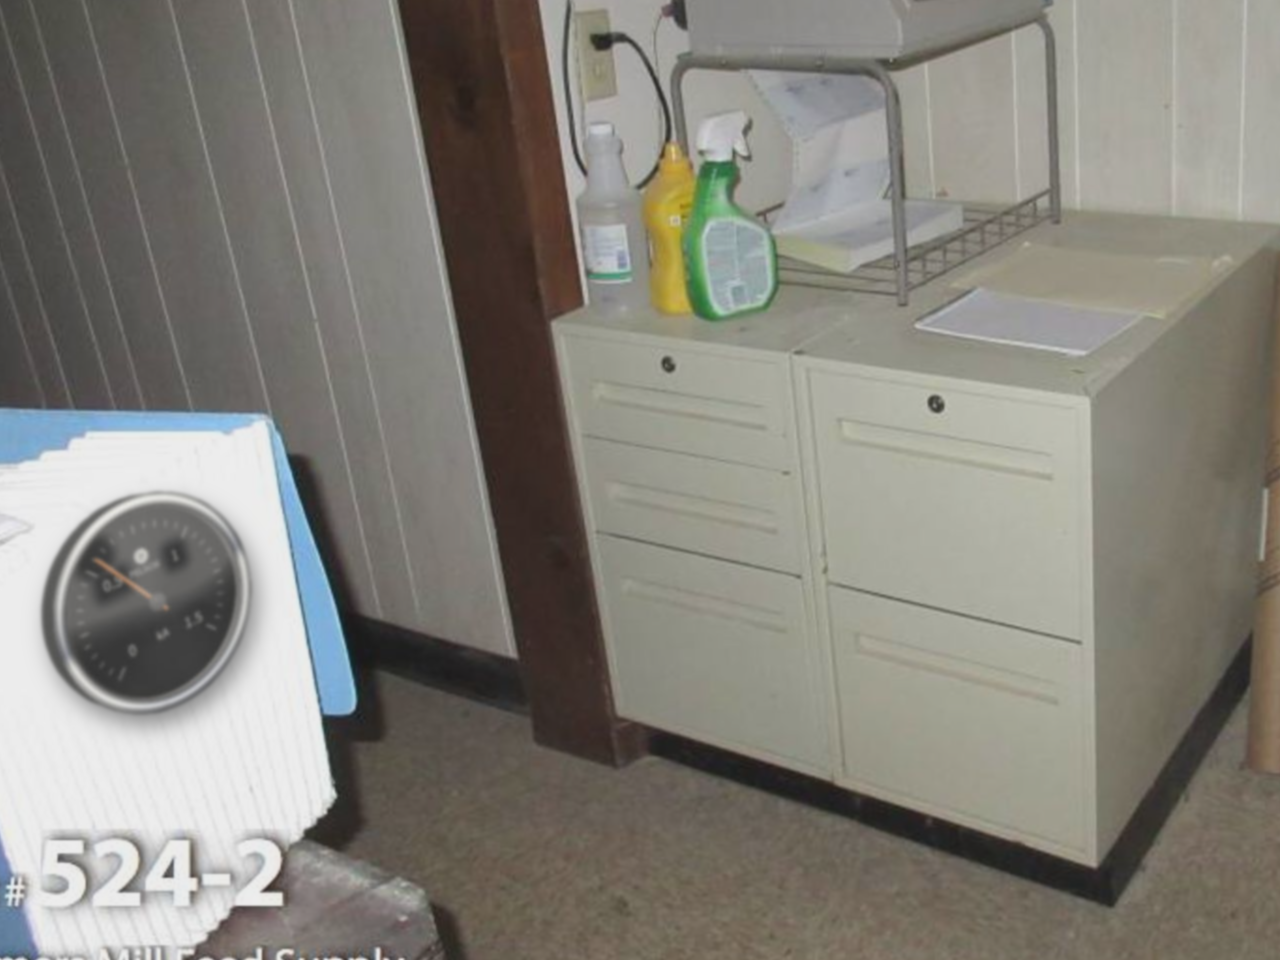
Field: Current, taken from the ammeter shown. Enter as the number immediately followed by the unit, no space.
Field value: 0.55kA
